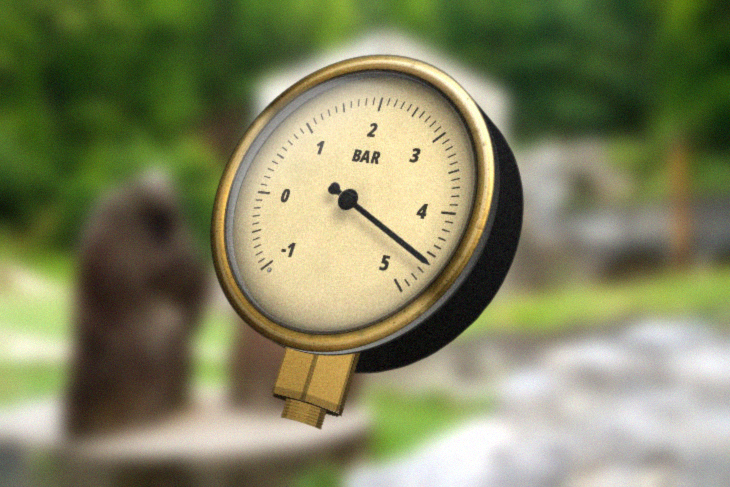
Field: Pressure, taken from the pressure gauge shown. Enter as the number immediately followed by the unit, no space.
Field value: 4.6bar
